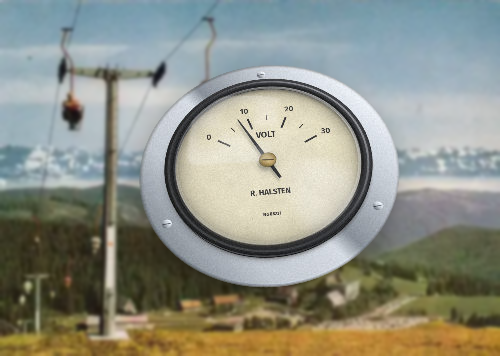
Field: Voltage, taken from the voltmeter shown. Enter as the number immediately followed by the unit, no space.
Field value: 7.5V
